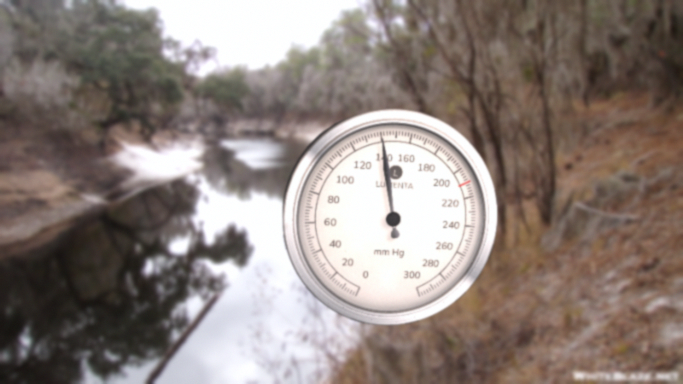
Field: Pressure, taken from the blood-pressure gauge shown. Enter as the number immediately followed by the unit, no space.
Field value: 140mmHg
